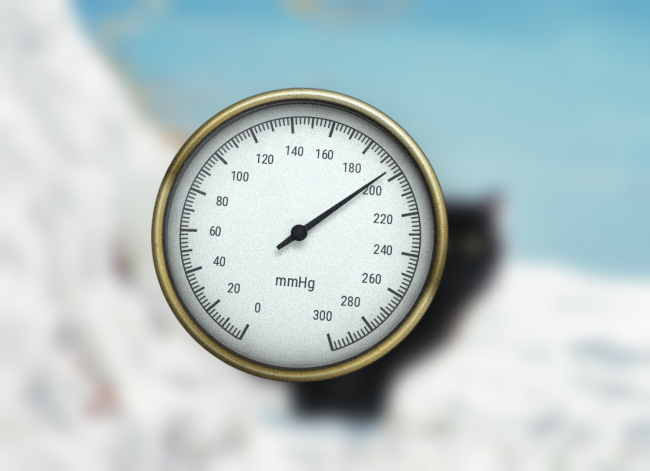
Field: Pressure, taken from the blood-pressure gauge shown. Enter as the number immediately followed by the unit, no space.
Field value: 196mmHg
